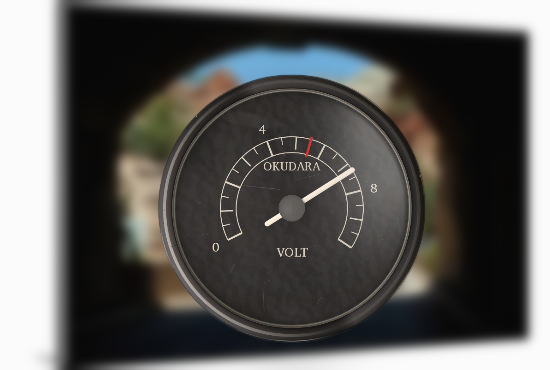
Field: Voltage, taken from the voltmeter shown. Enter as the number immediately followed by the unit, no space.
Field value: 7.25V
